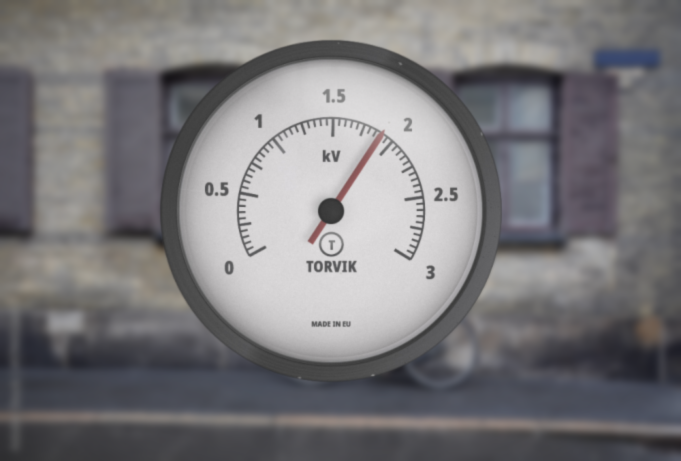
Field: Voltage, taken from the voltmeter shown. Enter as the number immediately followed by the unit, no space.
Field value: 1.9kV
